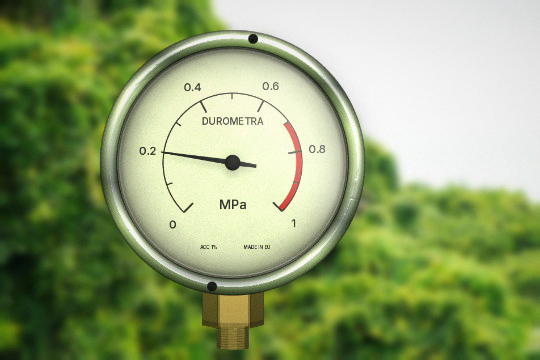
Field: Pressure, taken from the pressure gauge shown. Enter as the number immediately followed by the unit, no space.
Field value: 0.2MPa
